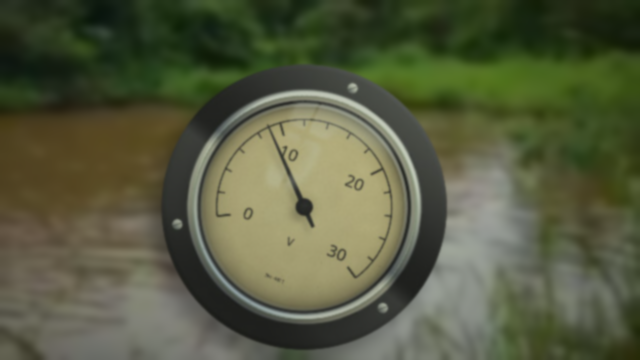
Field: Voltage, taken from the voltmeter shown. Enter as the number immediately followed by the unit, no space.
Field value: 9V
